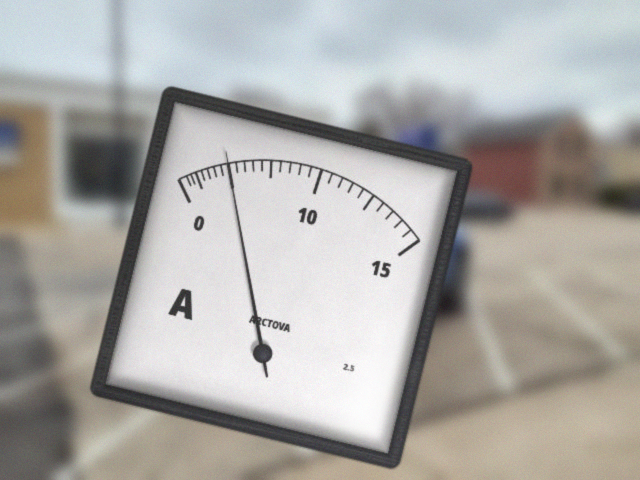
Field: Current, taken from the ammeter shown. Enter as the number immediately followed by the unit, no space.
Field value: 5A
